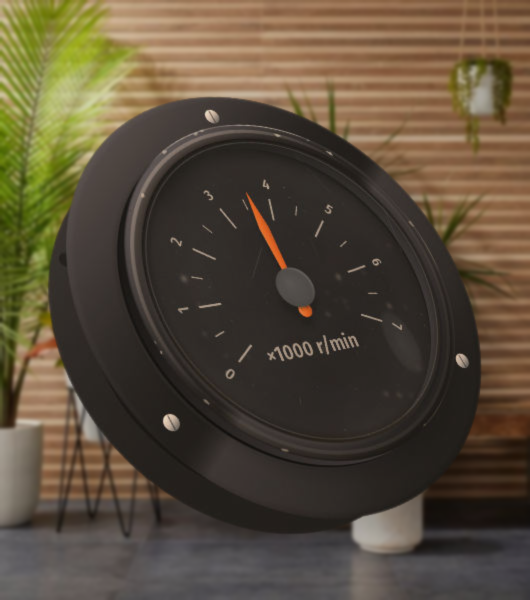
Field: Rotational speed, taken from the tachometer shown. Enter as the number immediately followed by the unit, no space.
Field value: 3500rpm
